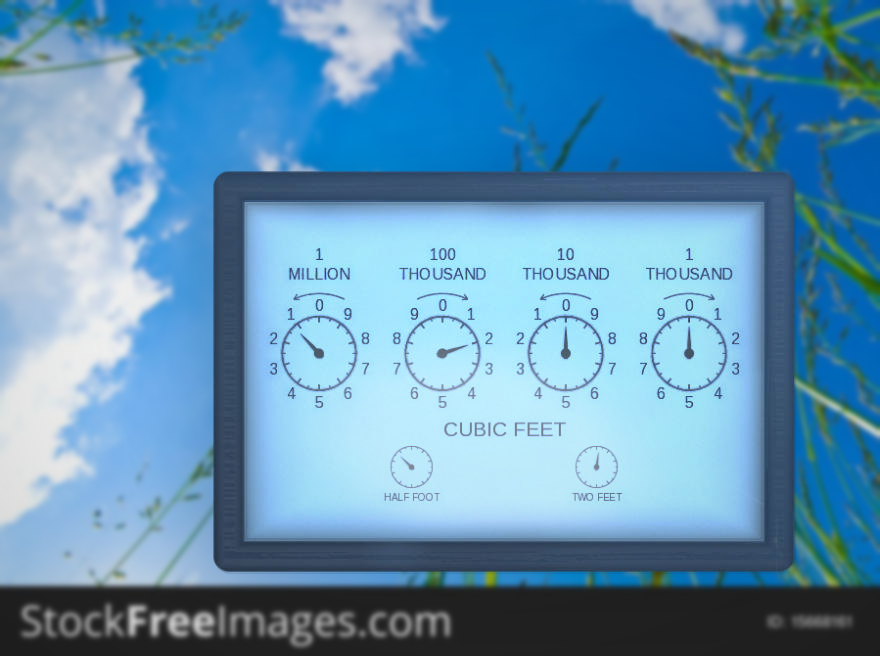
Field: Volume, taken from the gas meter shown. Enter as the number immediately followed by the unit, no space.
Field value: 120000ft³
